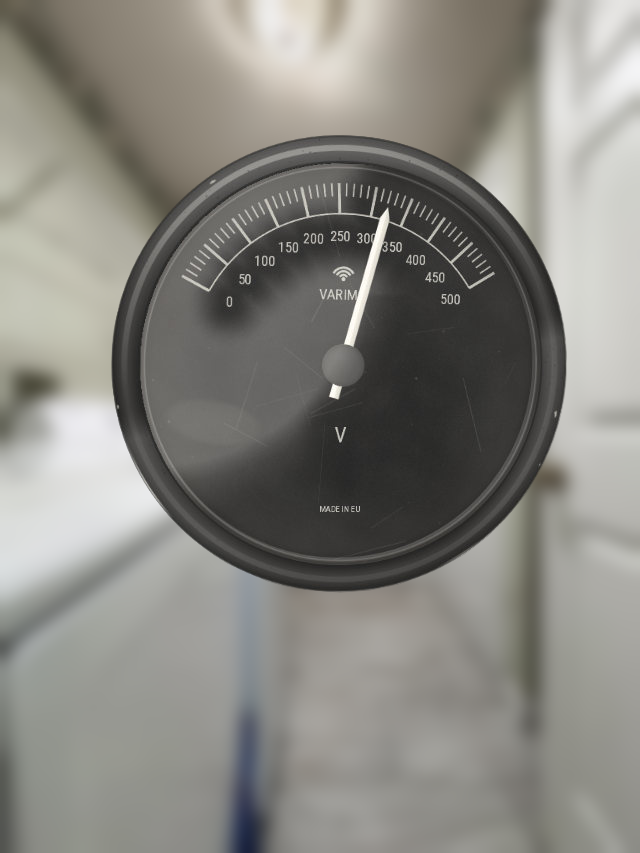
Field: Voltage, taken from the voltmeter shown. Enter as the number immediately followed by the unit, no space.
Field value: 320V
